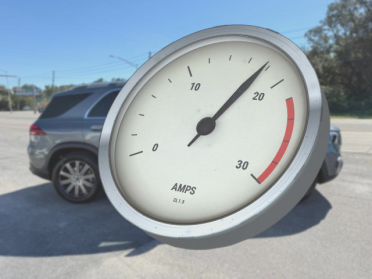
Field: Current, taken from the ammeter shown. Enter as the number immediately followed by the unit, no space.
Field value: 18A
